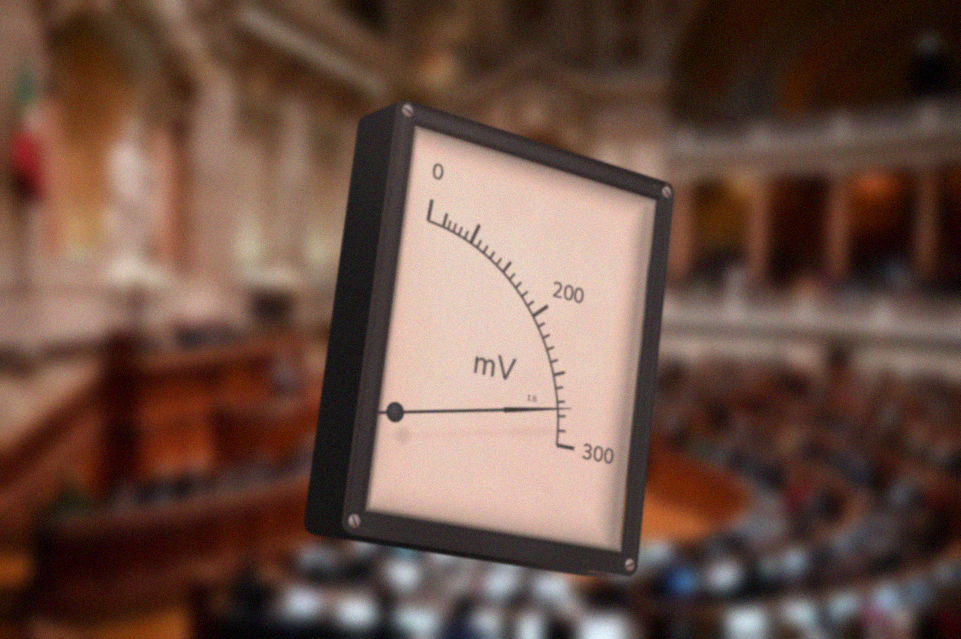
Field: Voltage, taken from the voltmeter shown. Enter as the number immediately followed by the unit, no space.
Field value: 275mV
